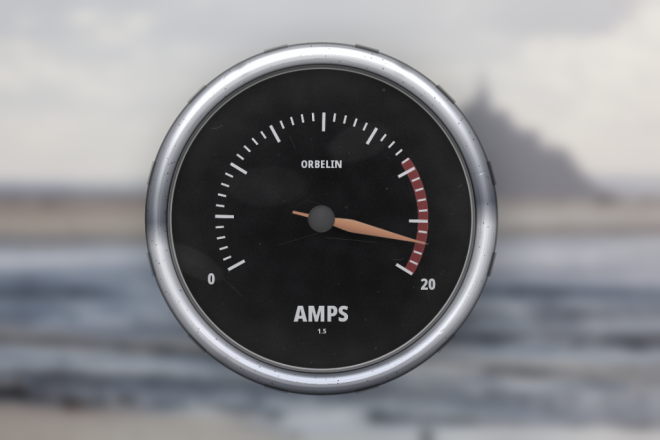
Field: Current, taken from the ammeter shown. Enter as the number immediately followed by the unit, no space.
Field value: 18.5A
